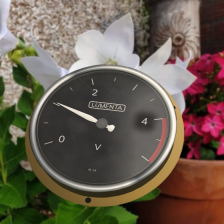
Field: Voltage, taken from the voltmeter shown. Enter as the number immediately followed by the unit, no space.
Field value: 1V
